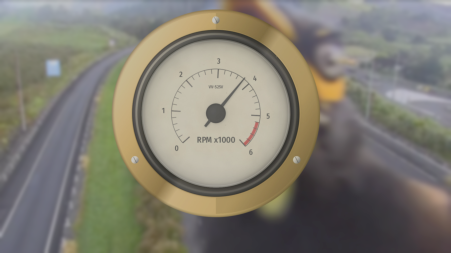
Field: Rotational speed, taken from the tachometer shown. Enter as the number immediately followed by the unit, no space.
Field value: 3800rpm
